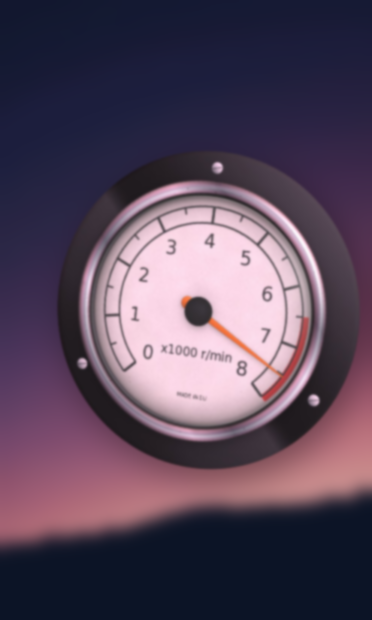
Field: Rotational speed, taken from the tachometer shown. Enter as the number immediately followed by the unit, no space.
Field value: 7500rpm
